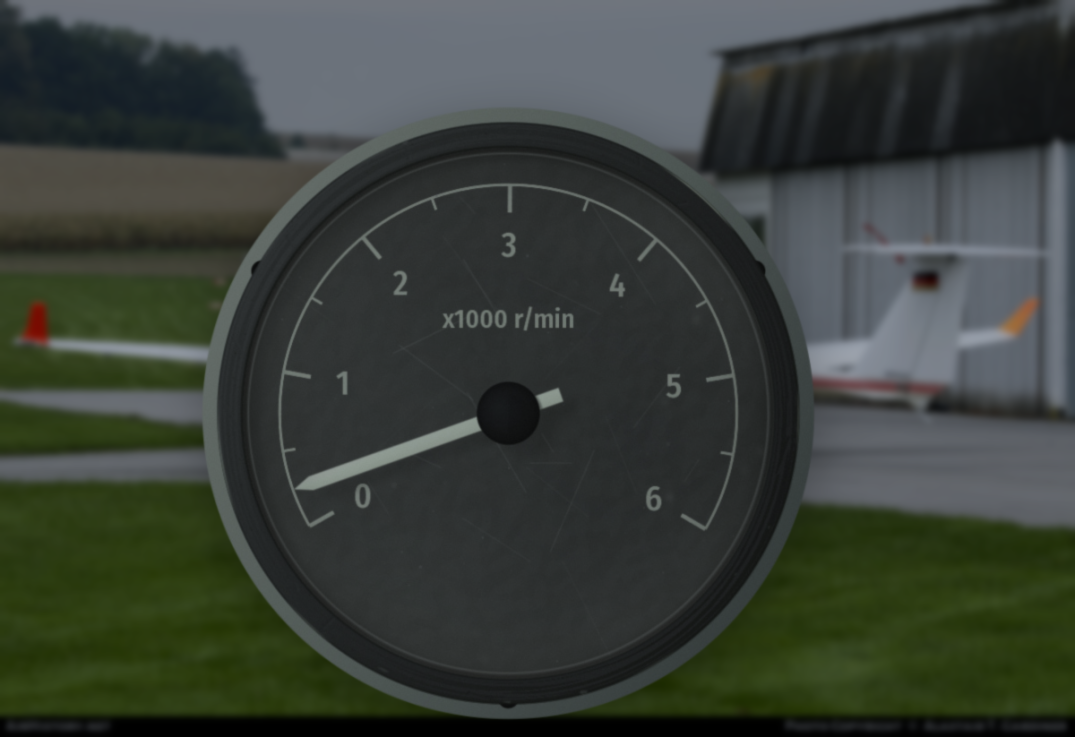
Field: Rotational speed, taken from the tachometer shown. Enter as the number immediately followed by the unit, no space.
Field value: 250rpm
